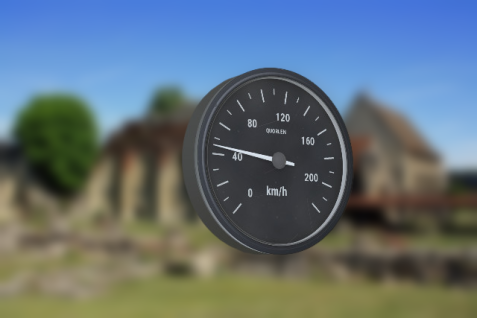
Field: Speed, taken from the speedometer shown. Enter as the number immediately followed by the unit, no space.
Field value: 45km/h
